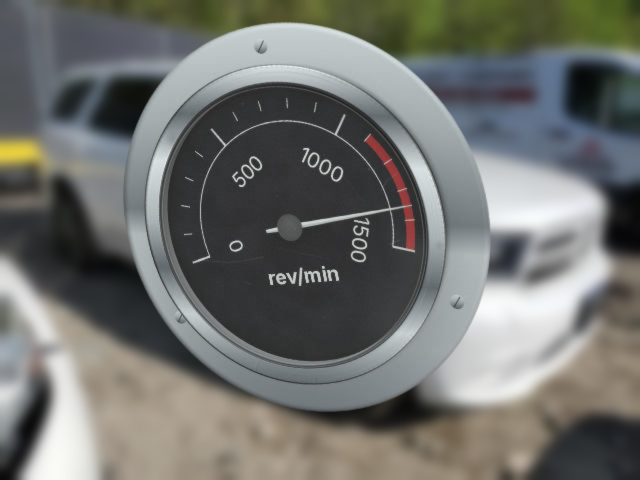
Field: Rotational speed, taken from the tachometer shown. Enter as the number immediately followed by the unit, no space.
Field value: 1350rpm
